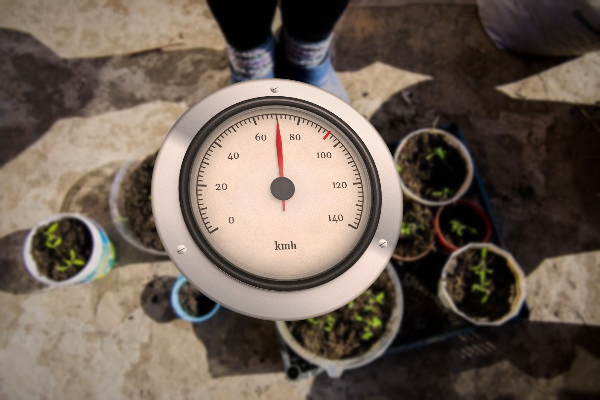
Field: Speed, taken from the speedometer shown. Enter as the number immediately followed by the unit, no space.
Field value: 70km/h
